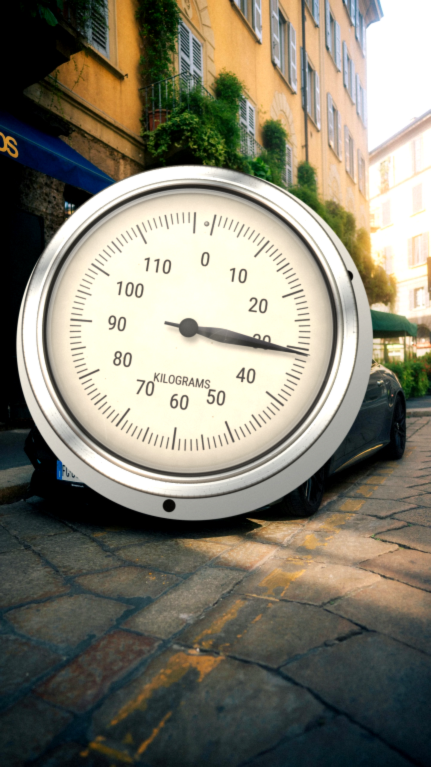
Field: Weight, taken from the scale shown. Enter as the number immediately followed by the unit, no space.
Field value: 31kg
